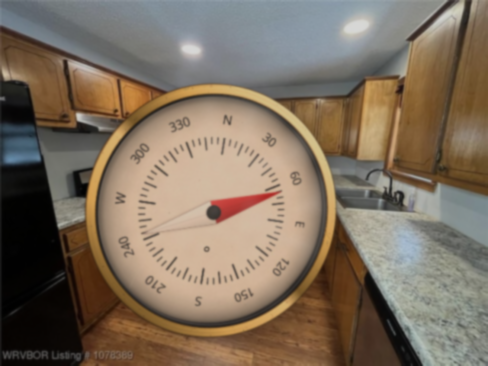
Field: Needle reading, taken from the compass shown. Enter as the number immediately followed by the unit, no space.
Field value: 65°
